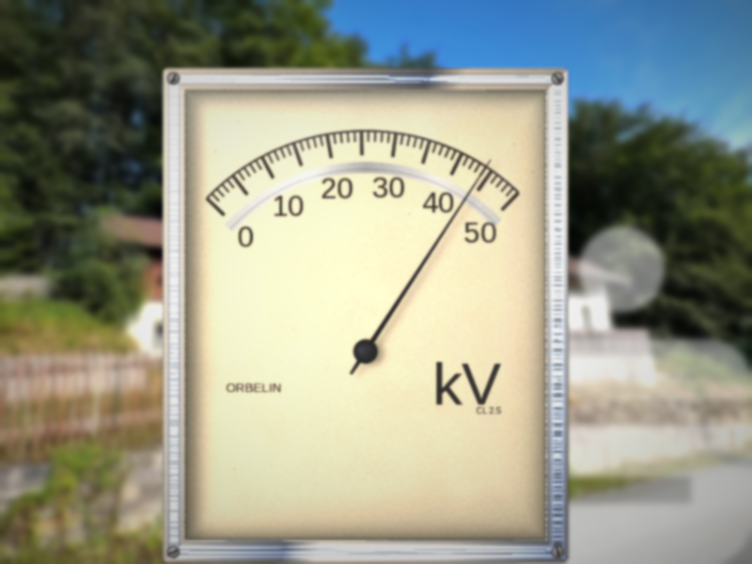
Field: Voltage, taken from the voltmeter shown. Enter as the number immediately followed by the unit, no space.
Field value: 44kV
